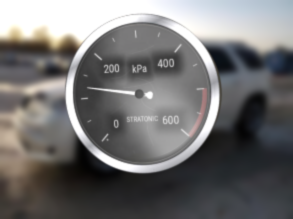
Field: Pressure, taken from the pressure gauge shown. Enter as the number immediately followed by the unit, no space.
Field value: 125kPa
